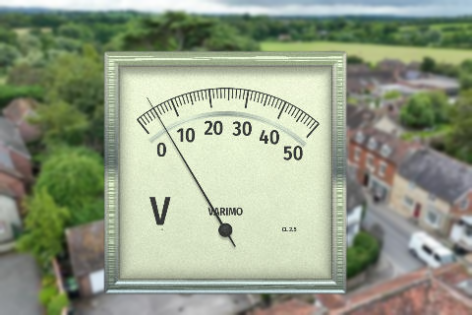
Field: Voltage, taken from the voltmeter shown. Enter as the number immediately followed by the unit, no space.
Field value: 5V
